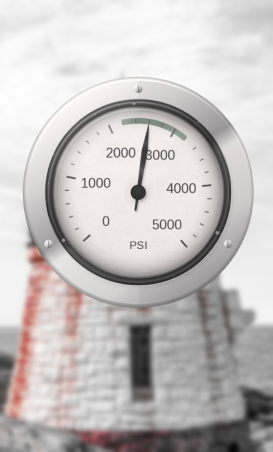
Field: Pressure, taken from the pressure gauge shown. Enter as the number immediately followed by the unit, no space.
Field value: 2600psi
